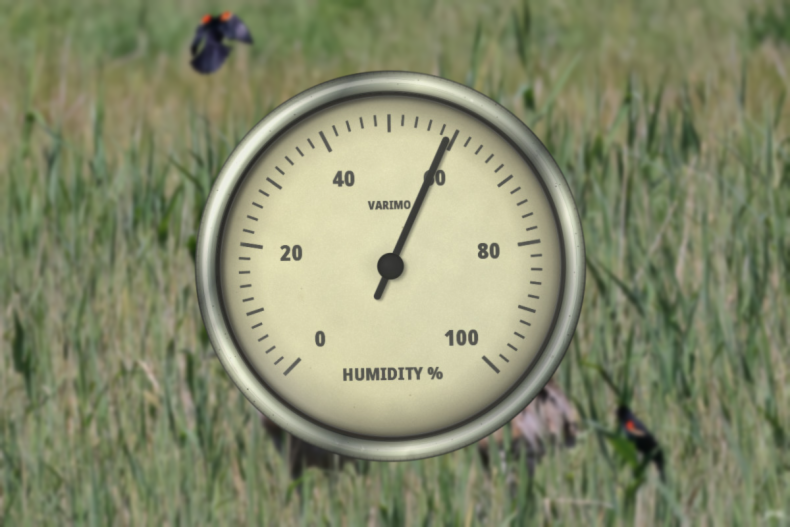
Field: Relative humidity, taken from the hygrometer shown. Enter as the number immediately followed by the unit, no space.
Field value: 59%
